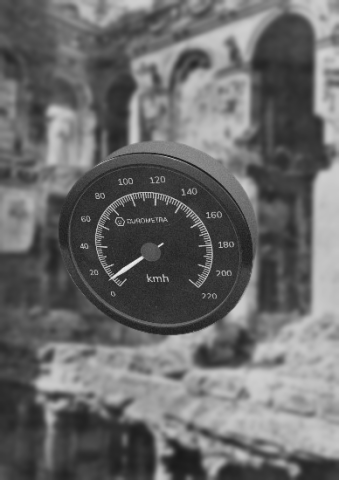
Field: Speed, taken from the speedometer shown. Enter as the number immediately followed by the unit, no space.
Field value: 10km/h
